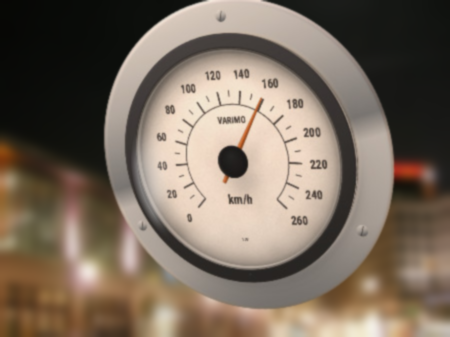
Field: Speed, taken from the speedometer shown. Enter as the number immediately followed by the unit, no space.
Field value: 160km/h
